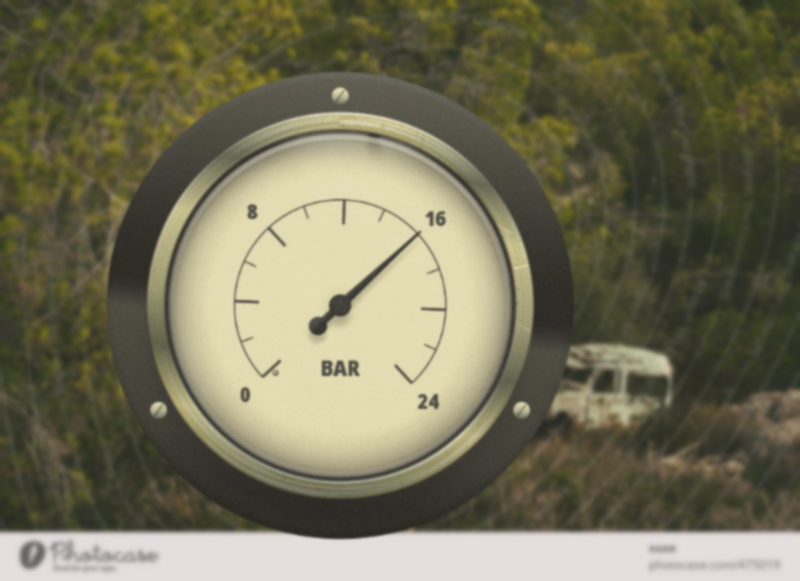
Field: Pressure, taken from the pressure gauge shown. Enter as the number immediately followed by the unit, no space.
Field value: 16bar
